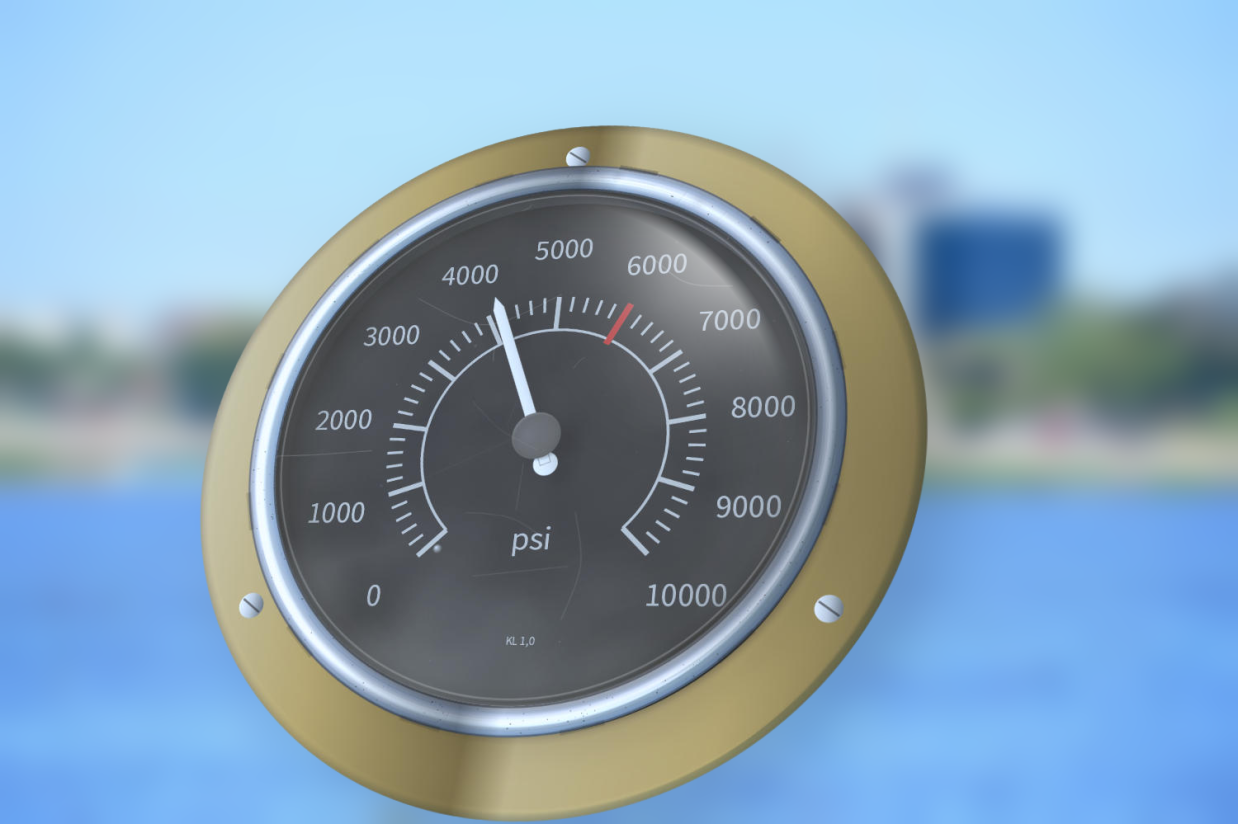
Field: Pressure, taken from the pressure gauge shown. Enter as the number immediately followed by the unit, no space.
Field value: 4200psi
